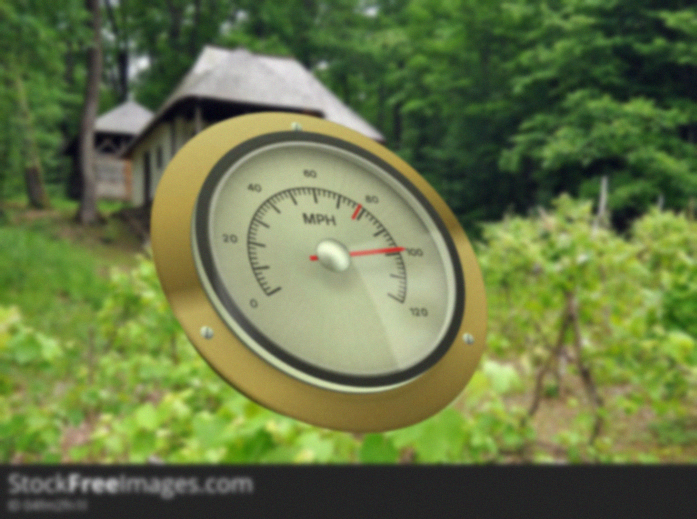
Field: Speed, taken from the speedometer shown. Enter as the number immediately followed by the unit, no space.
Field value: 100mph
